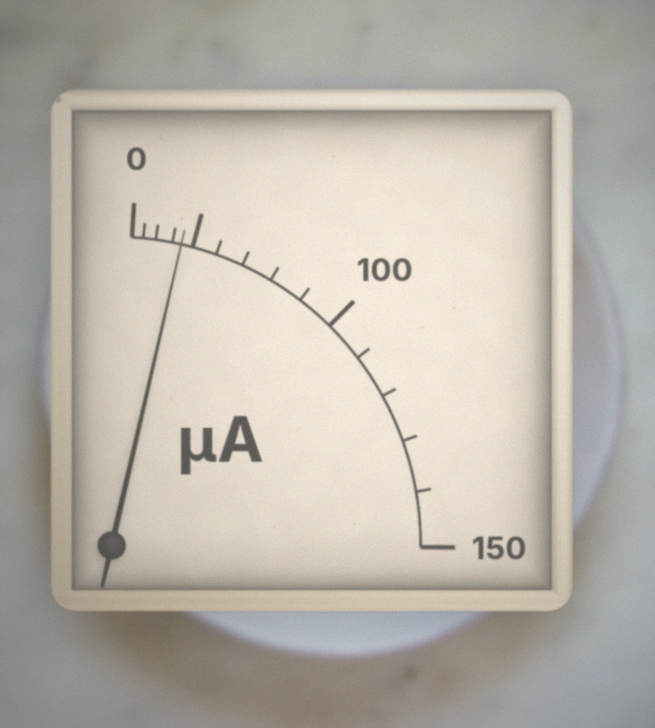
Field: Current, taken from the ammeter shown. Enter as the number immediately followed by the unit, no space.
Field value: 45µA
